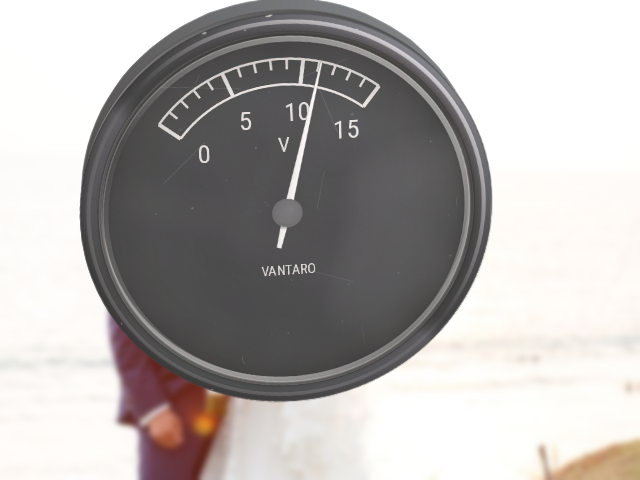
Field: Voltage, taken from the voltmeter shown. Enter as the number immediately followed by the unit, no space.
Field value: 11V
